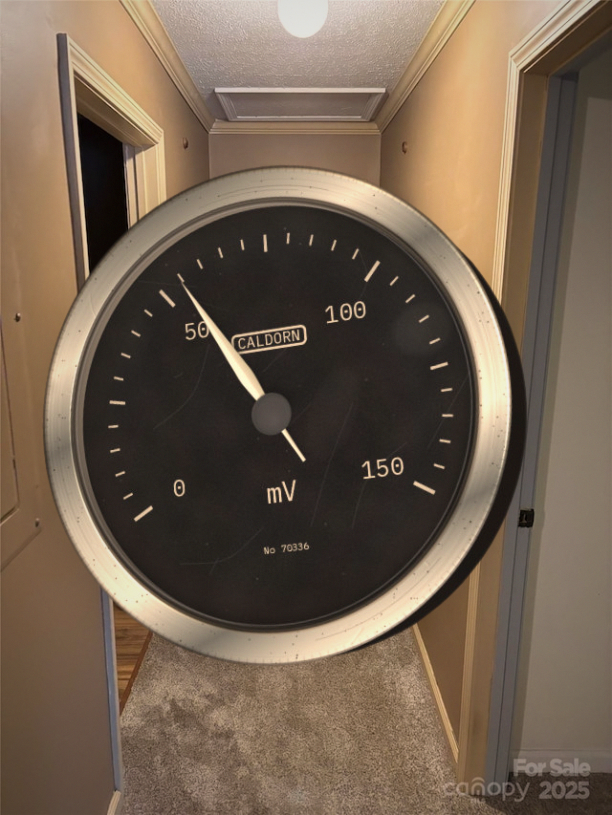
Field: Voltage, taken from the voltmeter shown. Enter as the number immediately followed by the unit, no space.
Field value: 55mV
